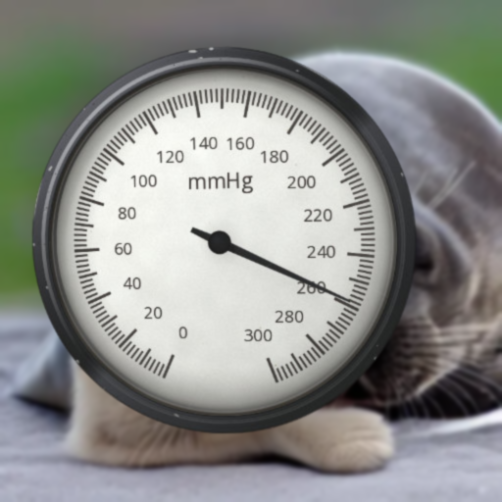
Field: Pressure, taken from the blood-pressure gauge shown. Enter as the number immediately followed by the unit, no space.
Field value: 258mmHg
